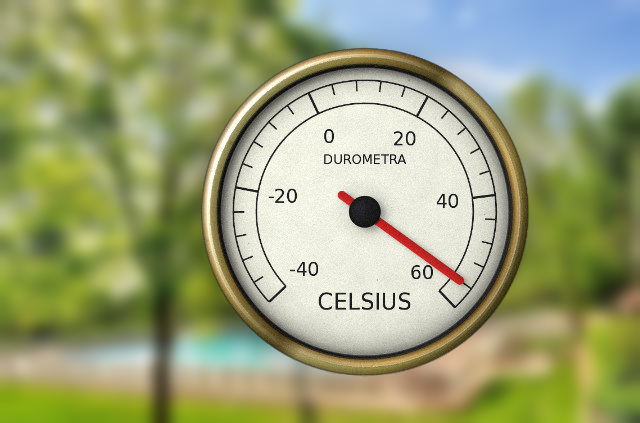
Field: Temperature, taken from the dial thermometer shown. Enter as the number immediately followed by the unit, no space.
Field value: 56°C
